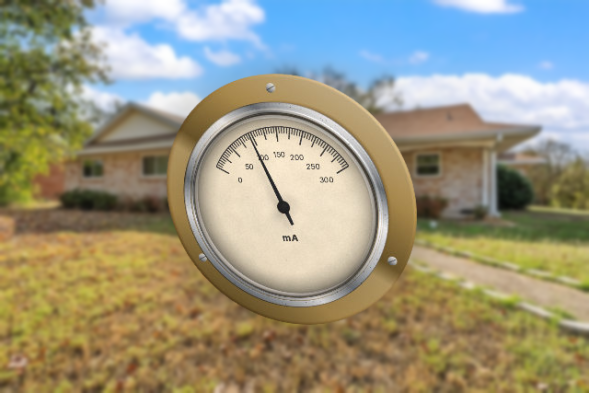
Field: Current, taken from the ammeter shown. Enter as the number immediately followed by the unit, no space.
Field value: 100mA
